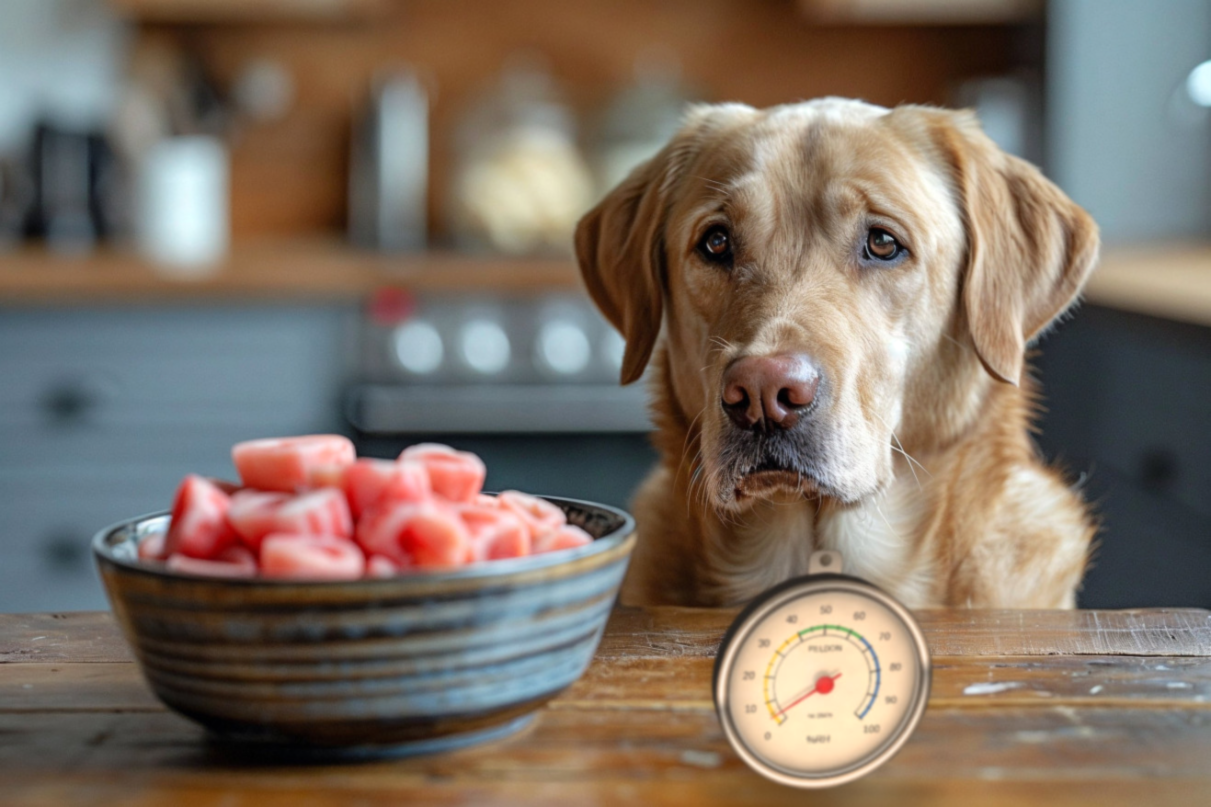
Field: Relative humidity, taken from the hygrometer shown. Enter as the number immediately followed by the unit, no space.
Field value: 5%
